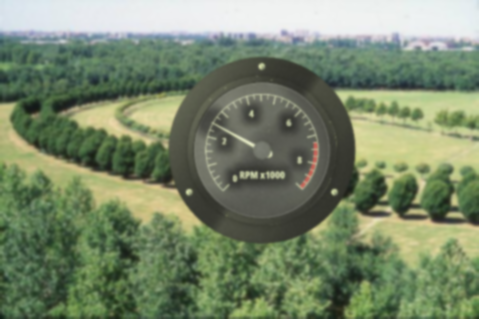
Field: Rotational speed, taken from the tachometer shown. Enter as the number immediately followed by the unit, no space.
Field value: 2500rpm
